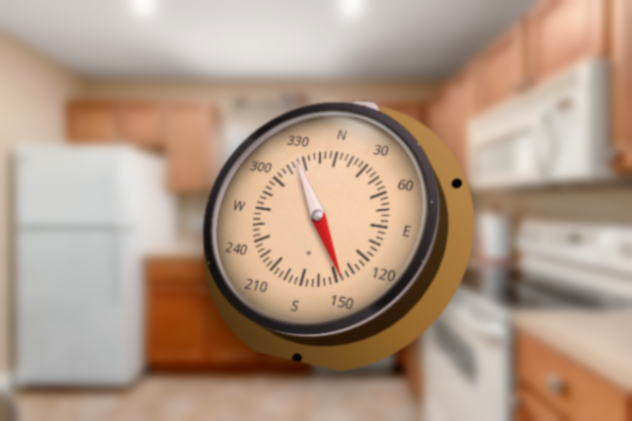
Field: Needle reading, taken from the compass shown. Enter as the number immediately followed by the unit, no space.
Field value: 145°
